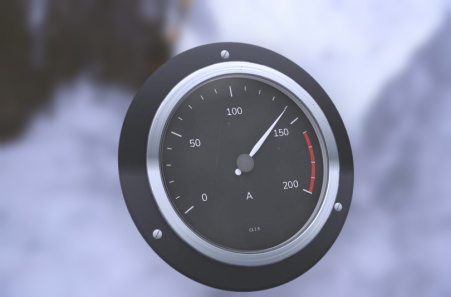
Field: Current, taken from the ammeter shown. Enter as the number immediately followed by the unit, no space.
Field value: 140A
